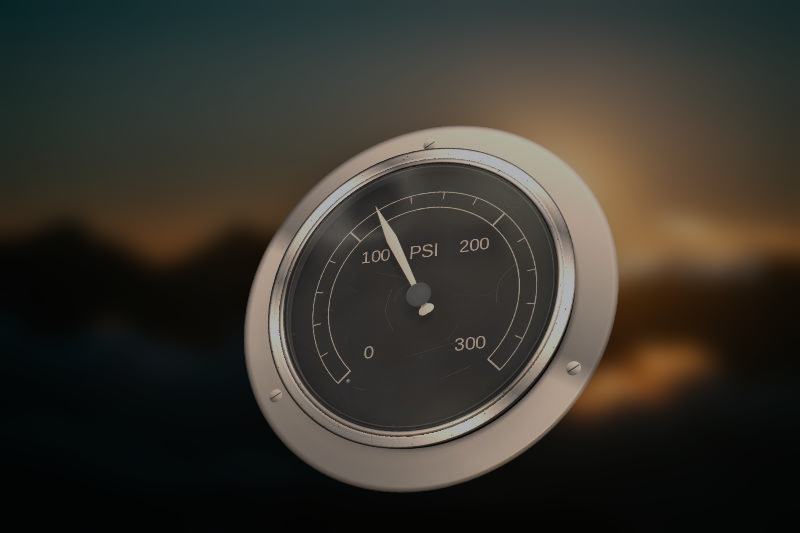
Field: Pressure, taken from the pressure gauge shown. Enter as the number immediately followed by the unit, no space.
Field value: 120psi
